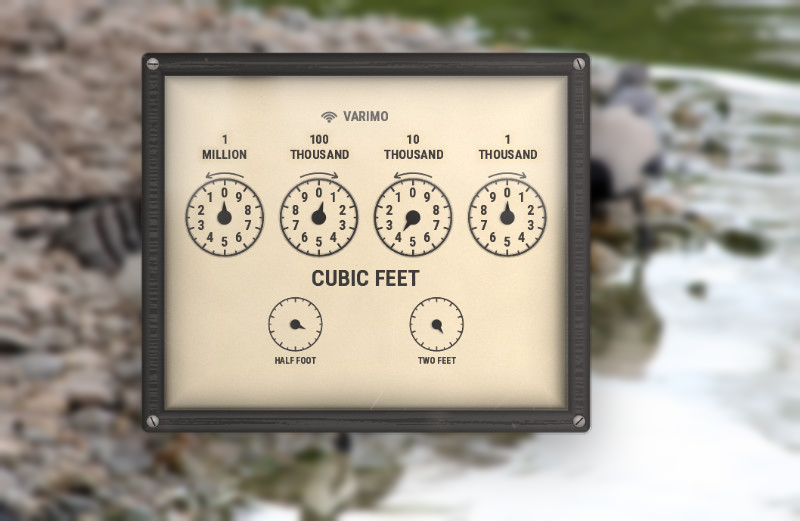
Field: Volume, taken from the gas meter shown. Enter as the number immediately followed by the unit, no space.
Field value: 4000ft³
